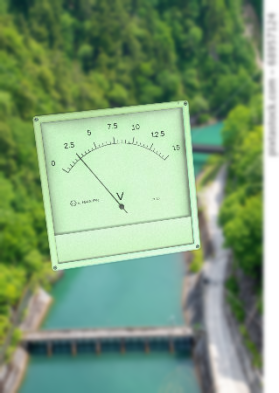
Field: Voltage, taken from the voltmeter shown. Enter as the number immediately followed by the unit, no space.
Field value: 2.5V
